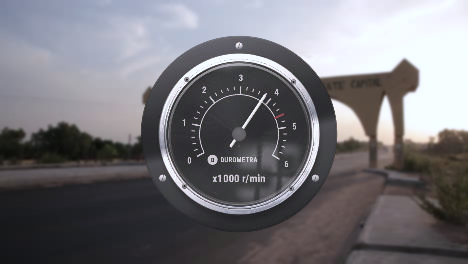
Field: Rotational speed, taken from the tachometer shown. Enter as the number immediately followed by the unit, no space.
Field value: 3800rpm
